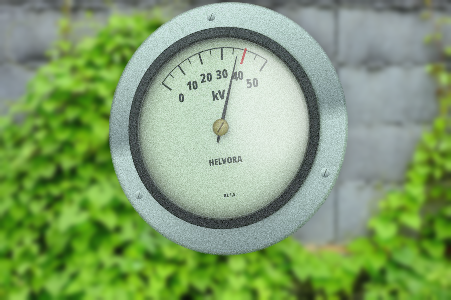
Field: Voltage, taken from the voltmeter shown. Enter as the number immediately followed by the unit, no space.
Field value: 37.5kV
